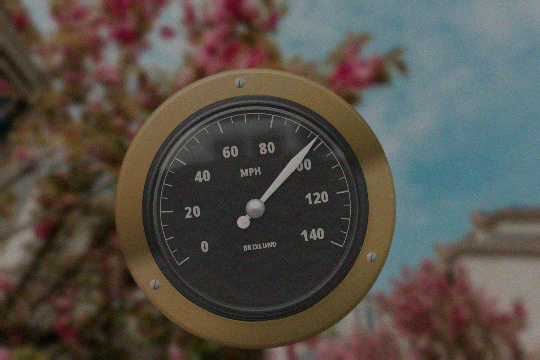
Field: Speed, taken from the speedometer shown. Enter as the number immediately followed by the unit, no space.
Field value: 97.5mph
